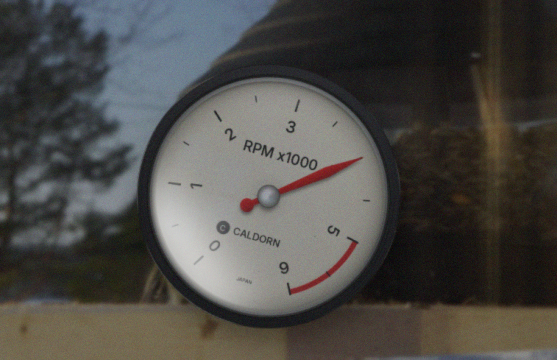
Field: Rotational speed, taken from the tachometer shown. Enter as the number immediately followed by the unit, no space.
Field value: 4000rpm
